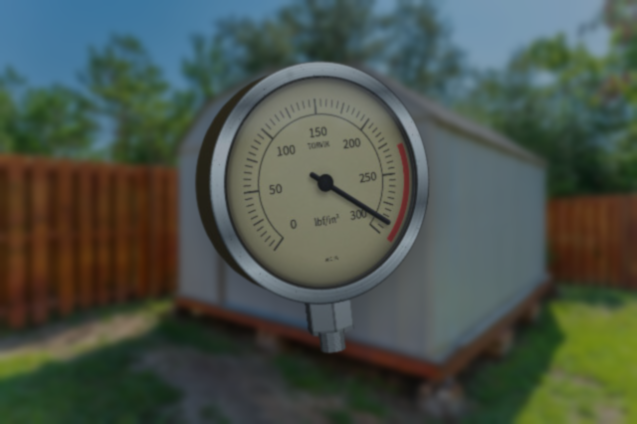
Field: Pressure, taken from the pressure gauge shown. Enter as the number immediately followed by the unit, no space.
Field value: 290psi
